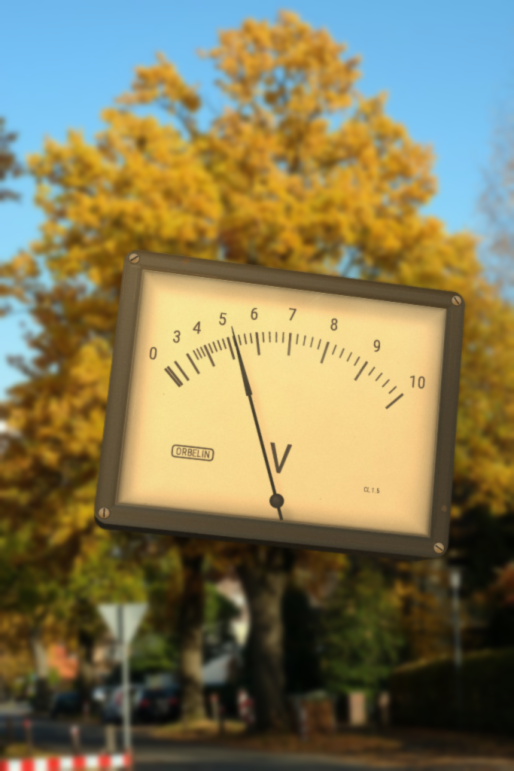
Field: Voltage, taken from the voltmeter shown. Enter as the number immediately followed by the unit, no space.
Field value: 5.2V
